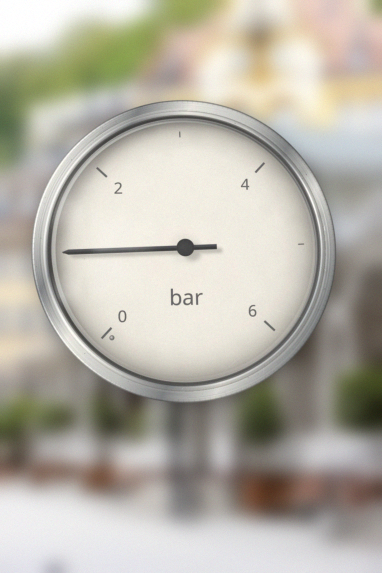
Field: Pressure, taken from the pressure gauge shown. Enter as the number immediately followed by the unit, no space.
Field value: 1bar
